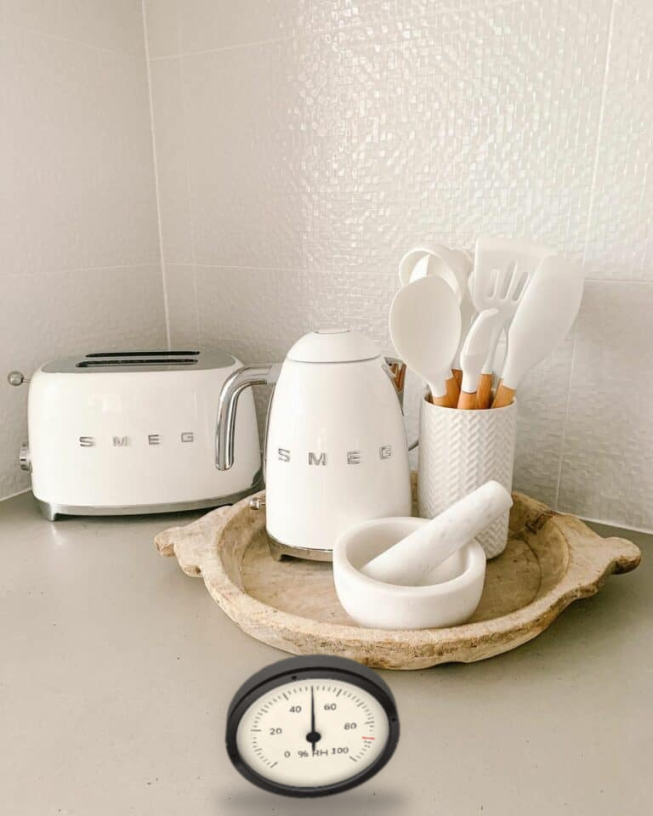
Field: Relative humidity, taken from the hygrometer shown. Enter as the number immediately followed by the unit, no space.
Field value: 50%
